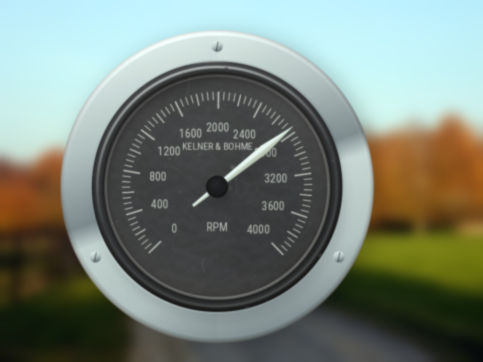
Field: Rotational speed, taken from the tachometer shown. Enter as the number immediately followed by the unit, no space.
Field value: 2750rpm
